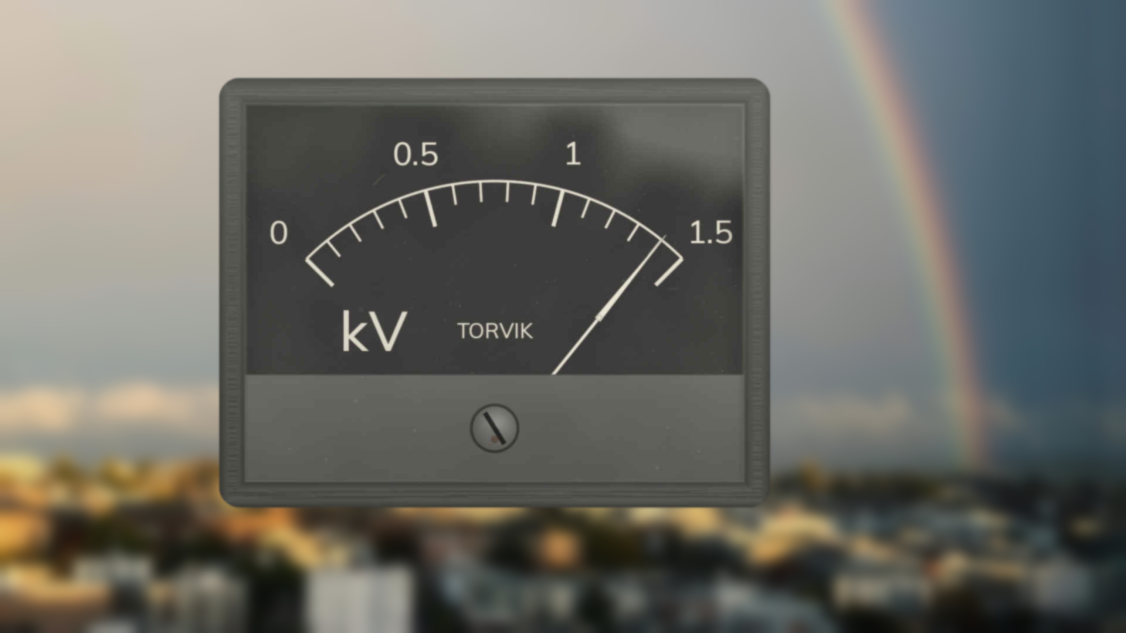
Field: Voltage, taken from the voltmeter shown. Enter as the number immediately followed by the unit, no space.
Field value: 1.4kV
